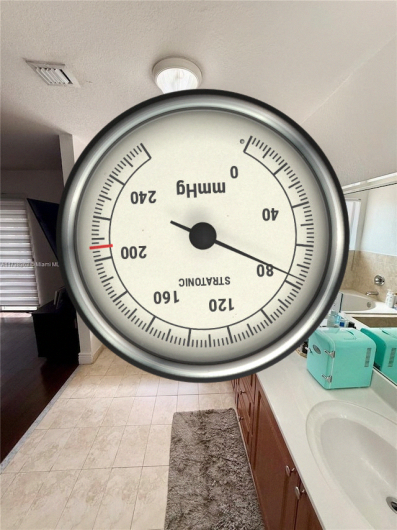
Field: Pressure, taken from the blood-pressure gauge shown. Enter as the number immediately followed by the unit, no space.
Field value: 76mmHg
